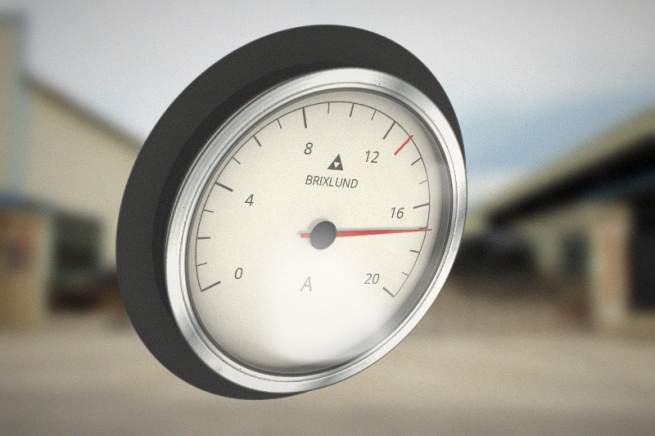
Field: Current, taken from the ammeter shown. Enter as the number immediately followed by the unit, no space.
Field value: 17A
